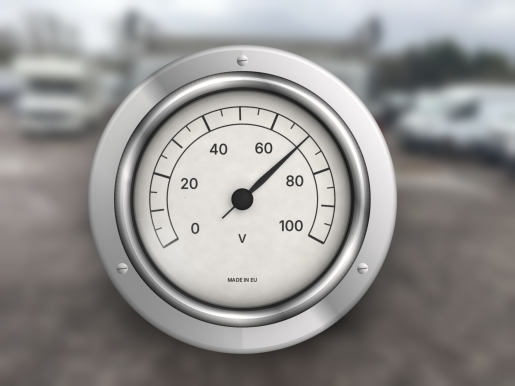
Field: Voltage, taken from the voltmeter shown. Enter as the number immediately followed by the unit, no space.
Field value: 70V
